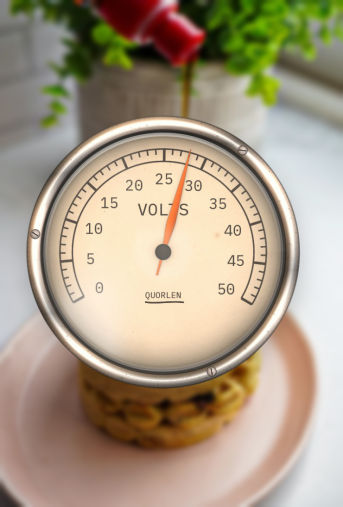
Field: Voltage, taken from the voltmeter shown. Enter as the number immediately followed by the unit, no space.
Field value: 28V
